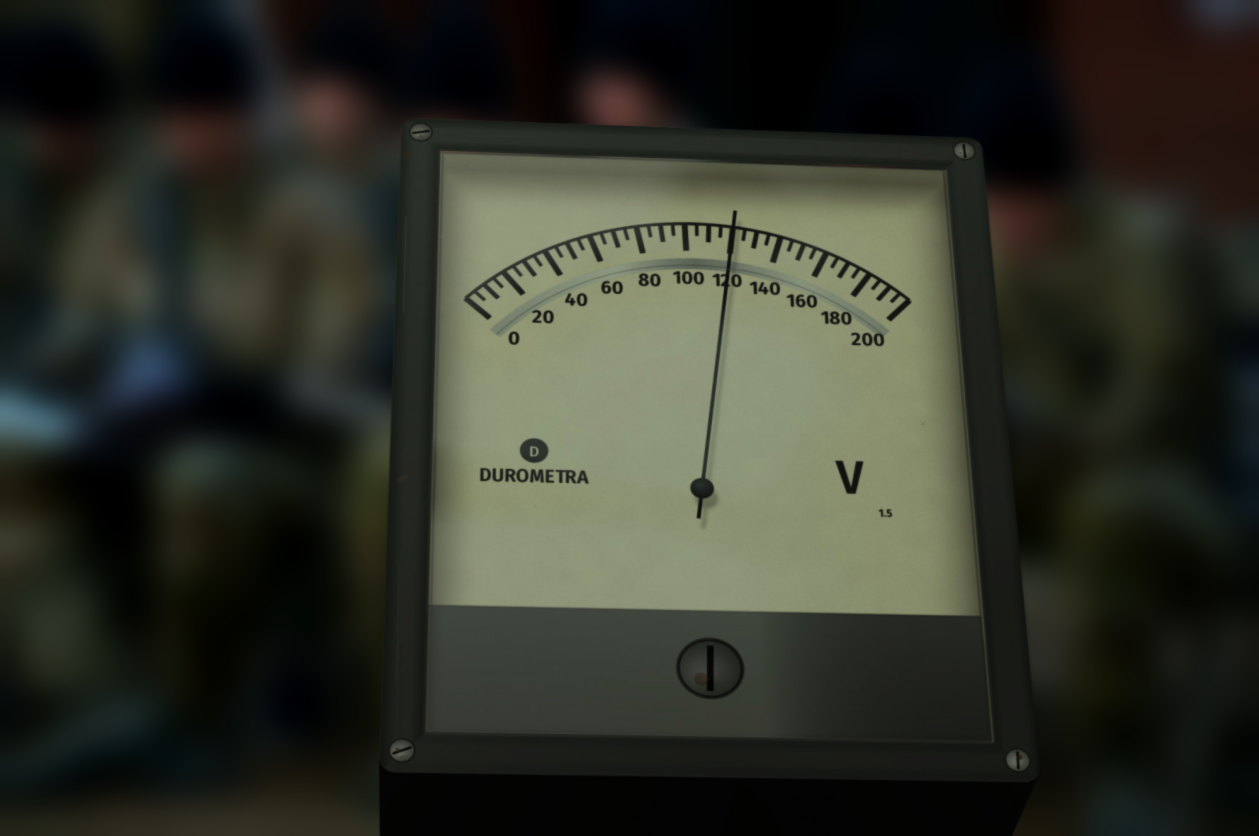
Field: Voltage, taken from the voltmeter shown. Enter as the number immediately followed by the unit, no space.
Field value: 120V
